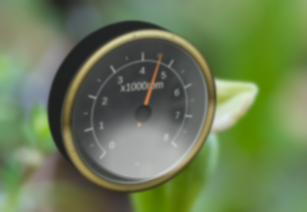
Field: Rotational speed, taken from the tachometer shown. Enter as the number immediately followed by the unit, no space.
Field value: 4500rpm
